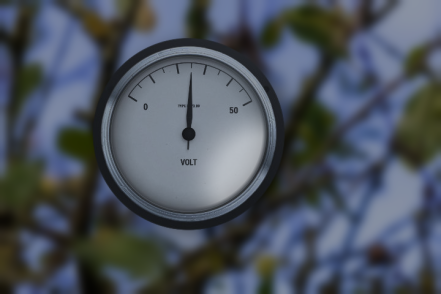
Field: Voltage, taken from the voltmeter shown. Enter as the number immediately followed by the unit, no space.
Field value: 25V
